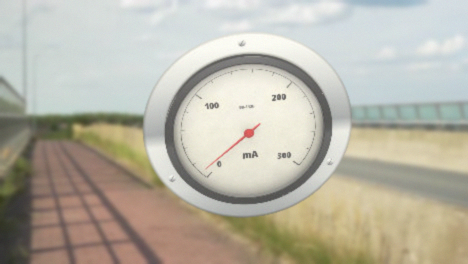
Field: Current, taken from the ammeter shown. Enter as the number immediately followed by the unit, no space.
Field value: 10mA
